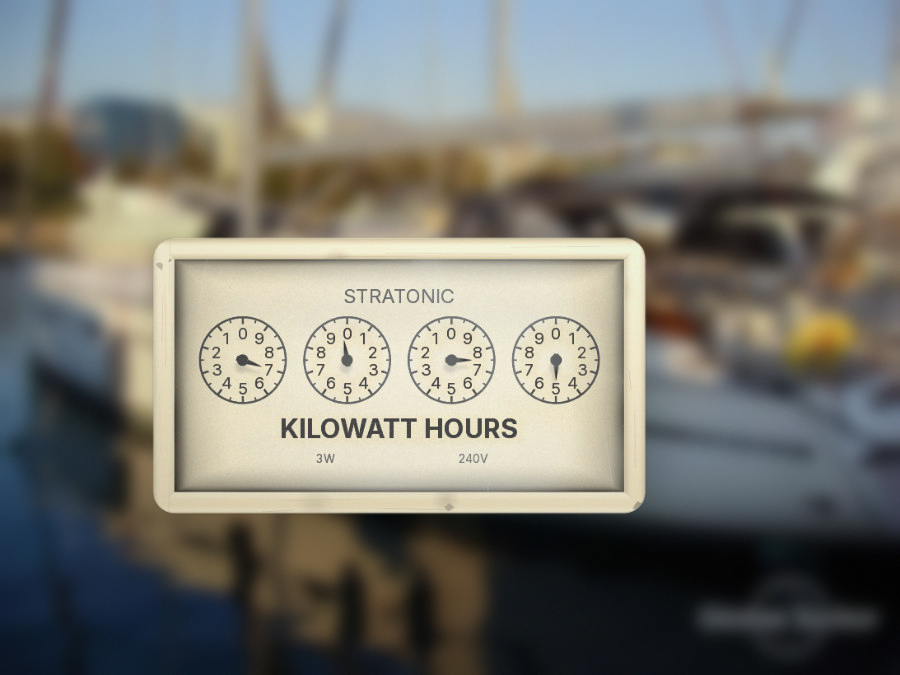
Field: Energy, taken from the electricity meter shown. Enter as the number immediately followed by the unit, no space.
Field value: 6975kWh
